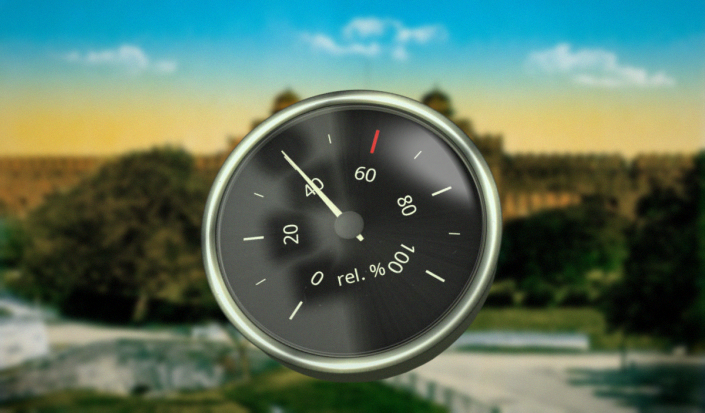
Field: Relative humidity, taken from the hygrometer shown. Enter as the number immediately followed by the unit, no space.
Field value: 40%
